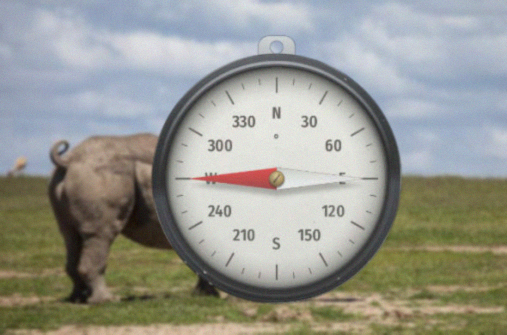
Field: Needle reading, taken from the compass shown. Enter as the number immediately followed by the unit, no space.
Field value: 270°
